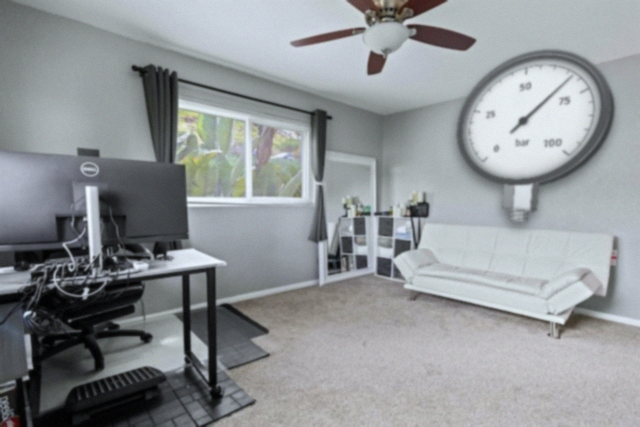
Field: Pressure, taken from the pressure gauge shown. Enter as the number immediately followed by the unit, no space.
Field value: 67.5bar
